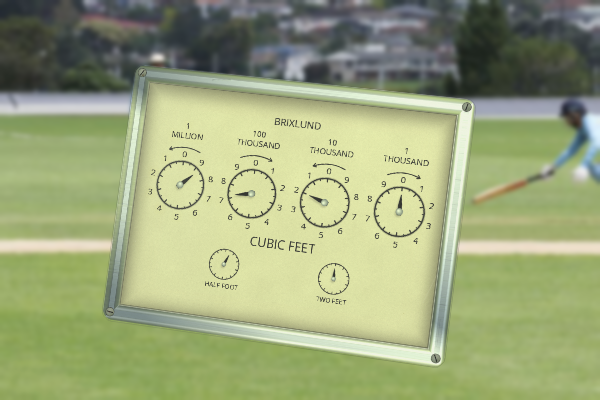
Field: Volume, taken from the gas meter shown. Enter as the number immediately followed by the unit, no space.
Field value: 872000ft³
